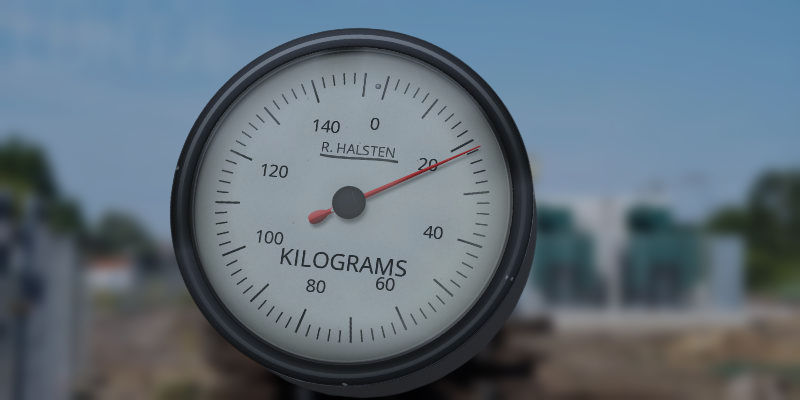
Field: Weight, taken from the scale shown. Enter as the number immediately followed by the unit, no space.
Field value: 22kg
